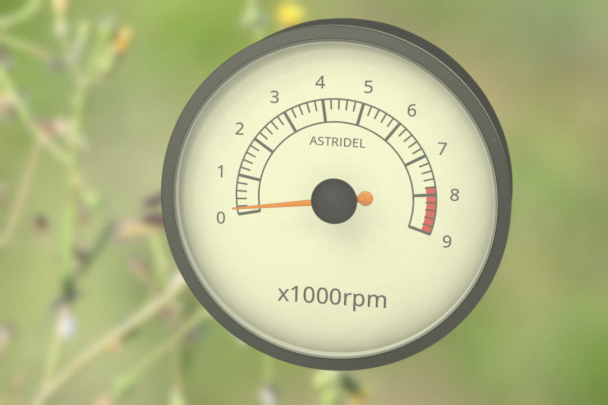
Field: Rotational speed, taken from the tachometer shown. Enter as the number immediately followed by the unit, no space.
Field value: 200rpm
